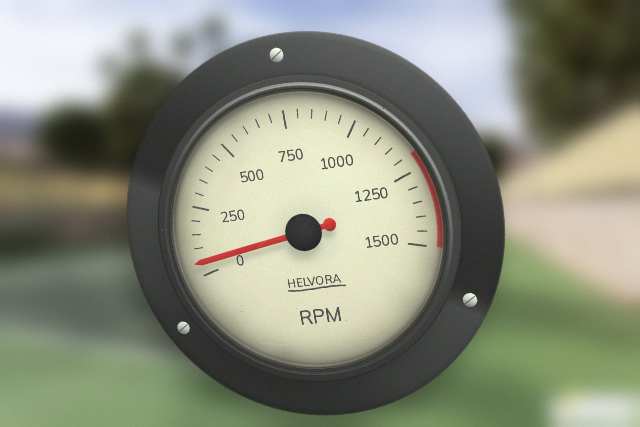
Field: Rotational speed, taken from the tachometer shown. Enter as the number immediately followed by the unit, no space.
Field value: 50rpm
